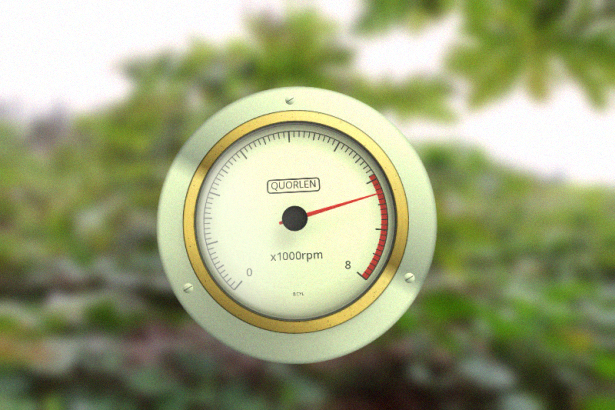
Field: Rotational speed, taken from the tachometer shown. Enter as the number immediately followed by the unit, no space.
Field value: 6300rpm
